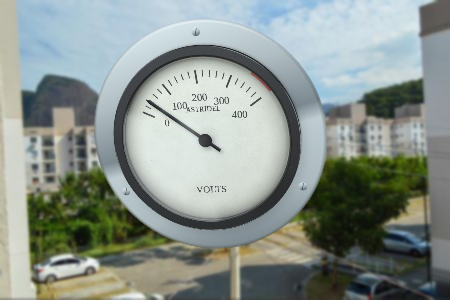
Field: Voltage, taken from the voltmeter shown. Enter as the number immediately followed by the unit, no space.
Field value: 40V
